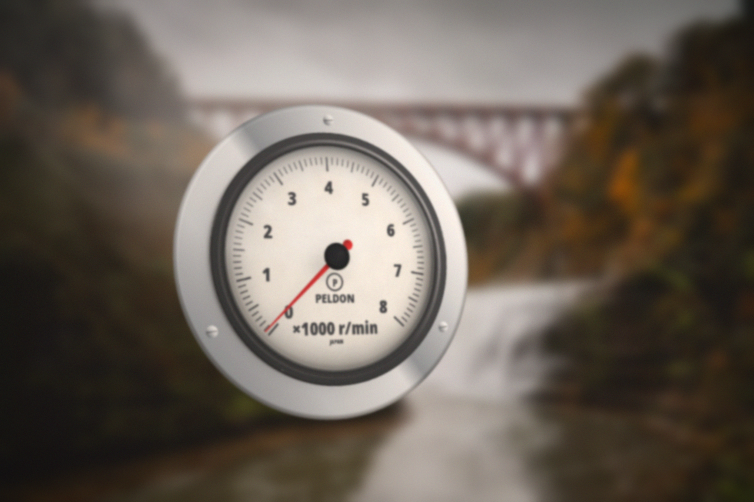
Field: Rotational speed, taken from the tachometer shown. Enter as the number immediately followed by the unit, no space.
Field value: 100rpm
